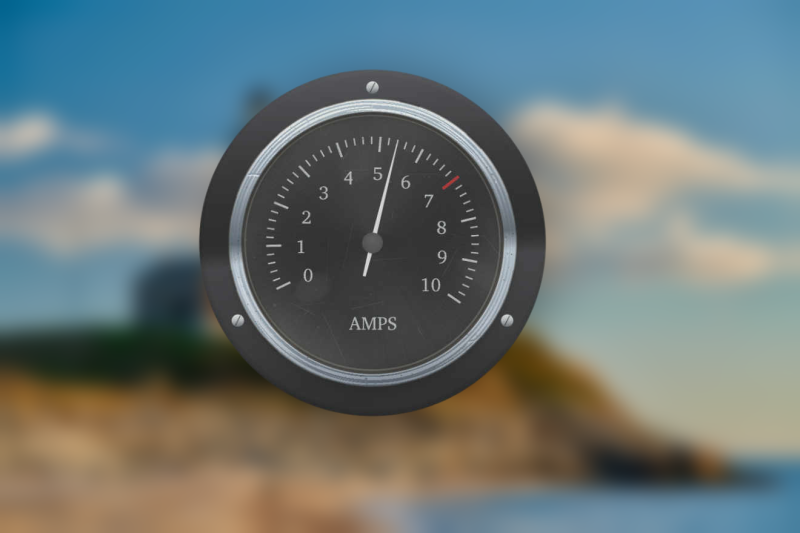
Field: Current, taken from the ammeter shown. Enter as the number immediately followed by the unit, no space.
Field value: 5.4A
